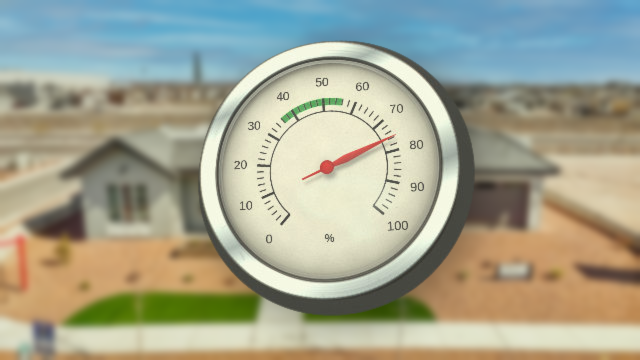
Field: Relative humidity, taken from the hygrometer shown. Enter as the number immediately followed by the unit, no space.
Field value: 76%
